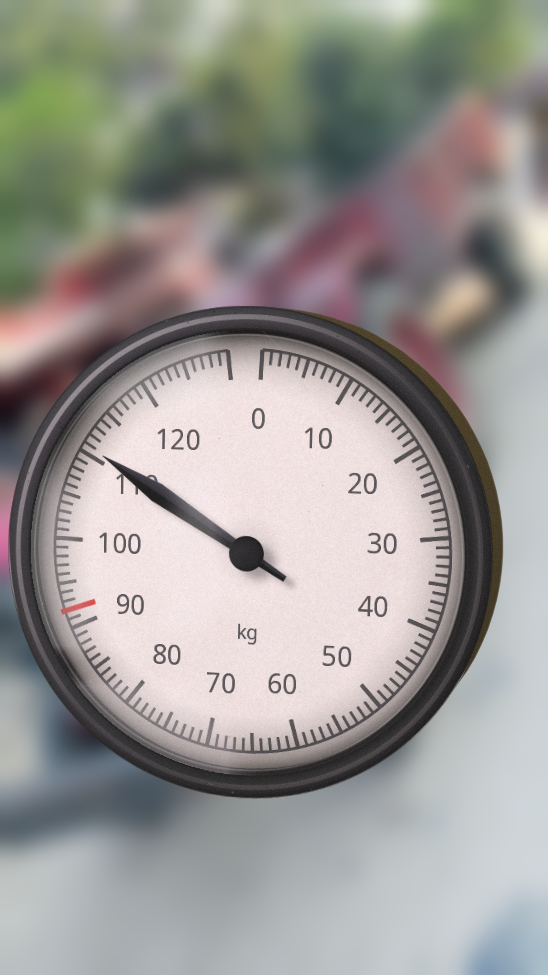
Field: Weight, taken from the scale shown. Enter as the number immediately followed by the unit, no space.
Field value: 111kg
